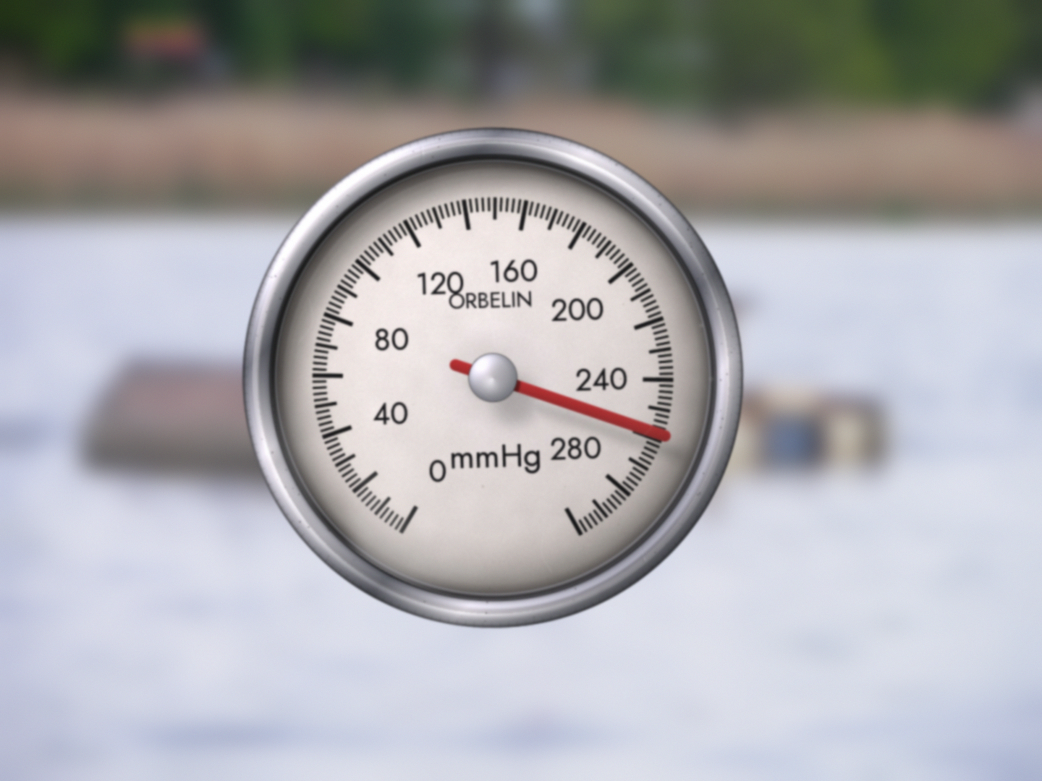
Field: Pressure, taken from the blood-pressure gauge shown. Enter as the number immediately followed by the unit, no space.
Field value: 258mmHg
